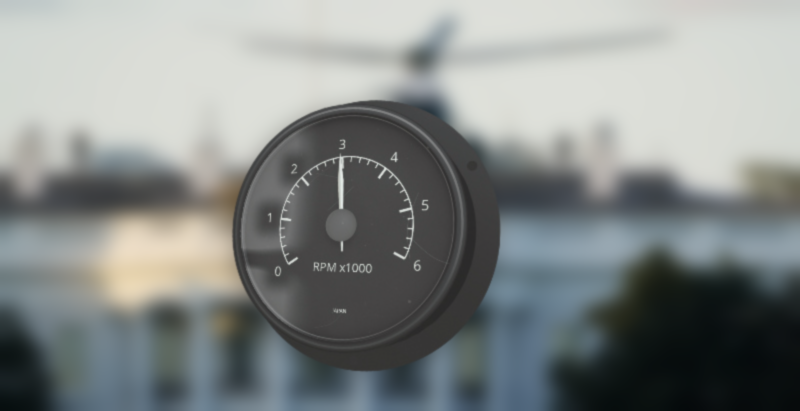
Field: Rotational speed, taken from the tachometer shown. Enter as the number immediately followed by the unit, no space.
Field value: 3000rpm
